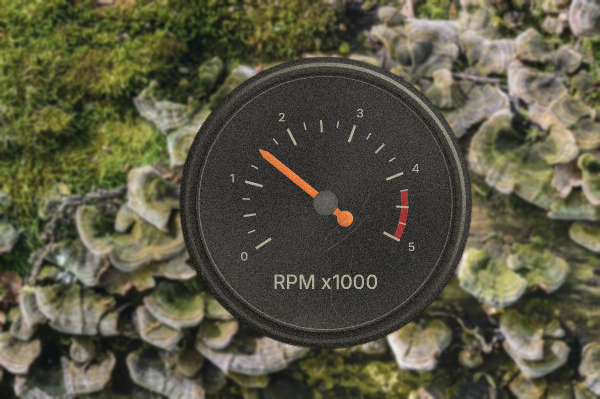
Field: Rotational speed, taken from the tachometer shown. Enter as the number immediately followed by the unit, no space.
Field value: 1500rpm
